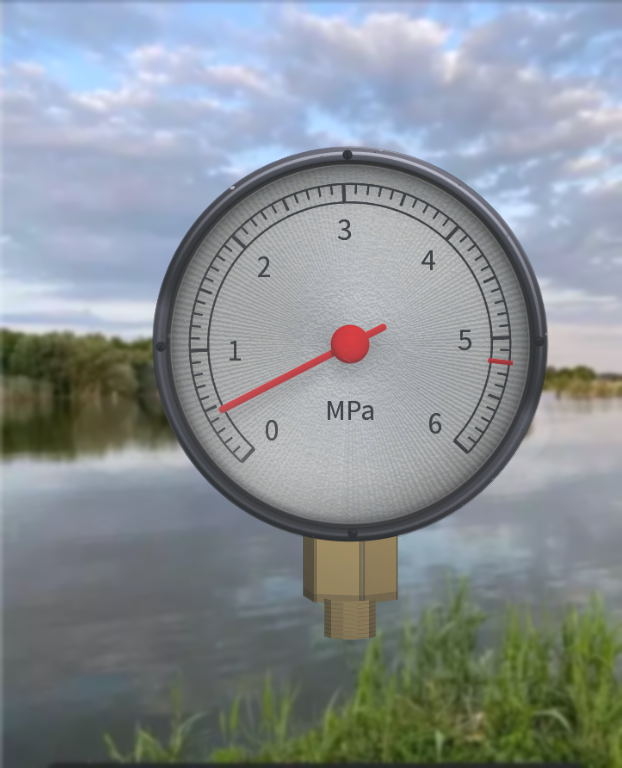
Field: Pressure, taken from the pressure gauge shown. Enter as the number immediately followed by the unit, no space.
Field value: 0.45MPa
